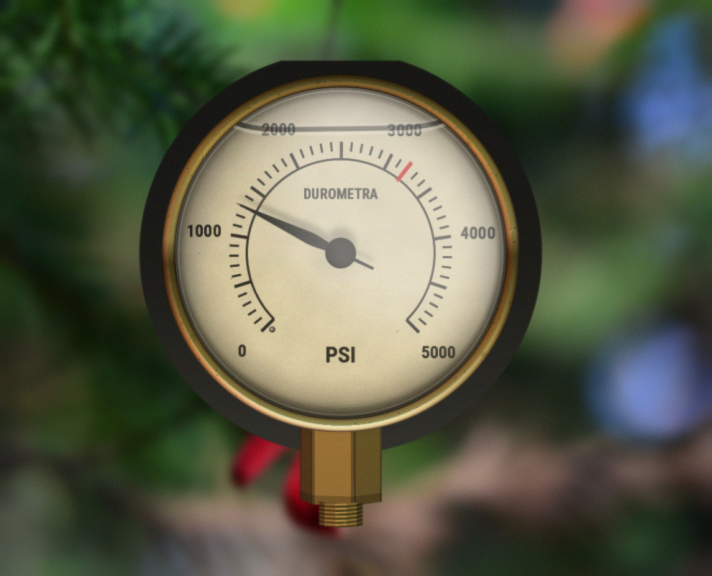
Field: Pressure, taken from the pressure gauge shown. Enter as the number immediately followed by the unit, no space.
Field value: 1300psi
